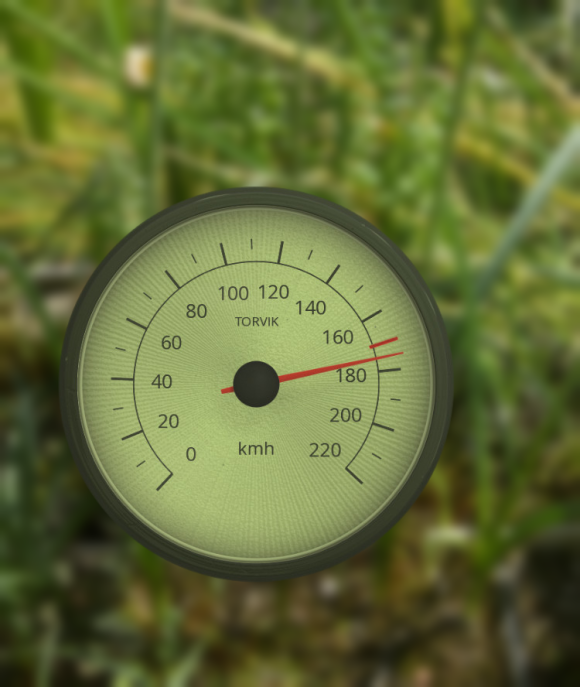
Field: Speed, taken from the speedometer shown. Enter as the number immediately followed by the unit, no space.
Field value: 175km/h
